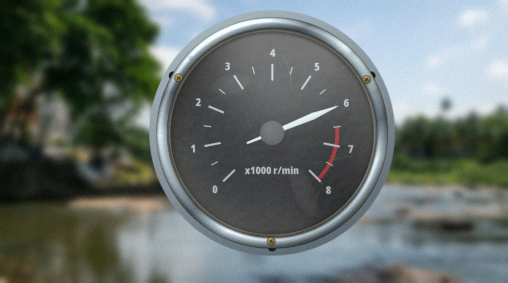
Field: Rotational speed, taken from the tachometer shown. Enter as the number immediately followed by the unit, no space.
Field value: 6000rpm
